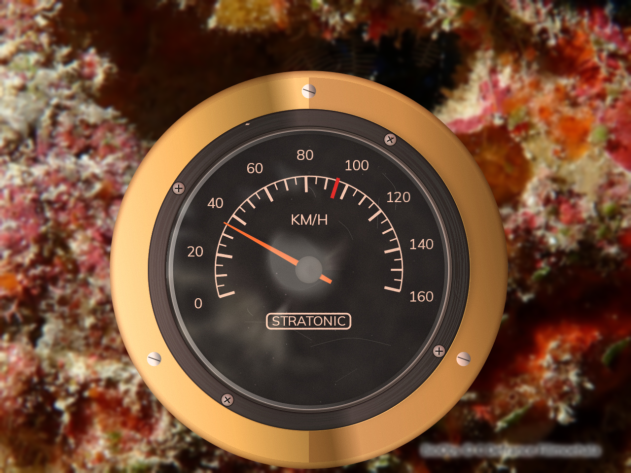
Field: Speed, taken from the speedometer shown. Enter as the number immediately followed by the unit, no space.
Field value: 35km/h
